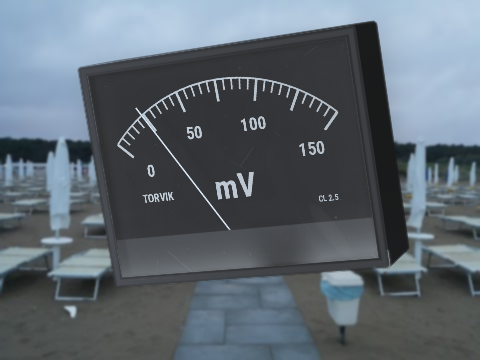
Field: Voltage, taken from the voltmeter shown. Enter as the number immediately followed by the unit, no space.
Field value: 25mV
